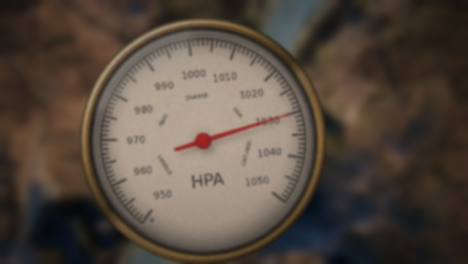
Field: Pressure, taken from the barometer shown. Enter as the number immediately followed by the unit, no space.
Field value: 1030hPa
